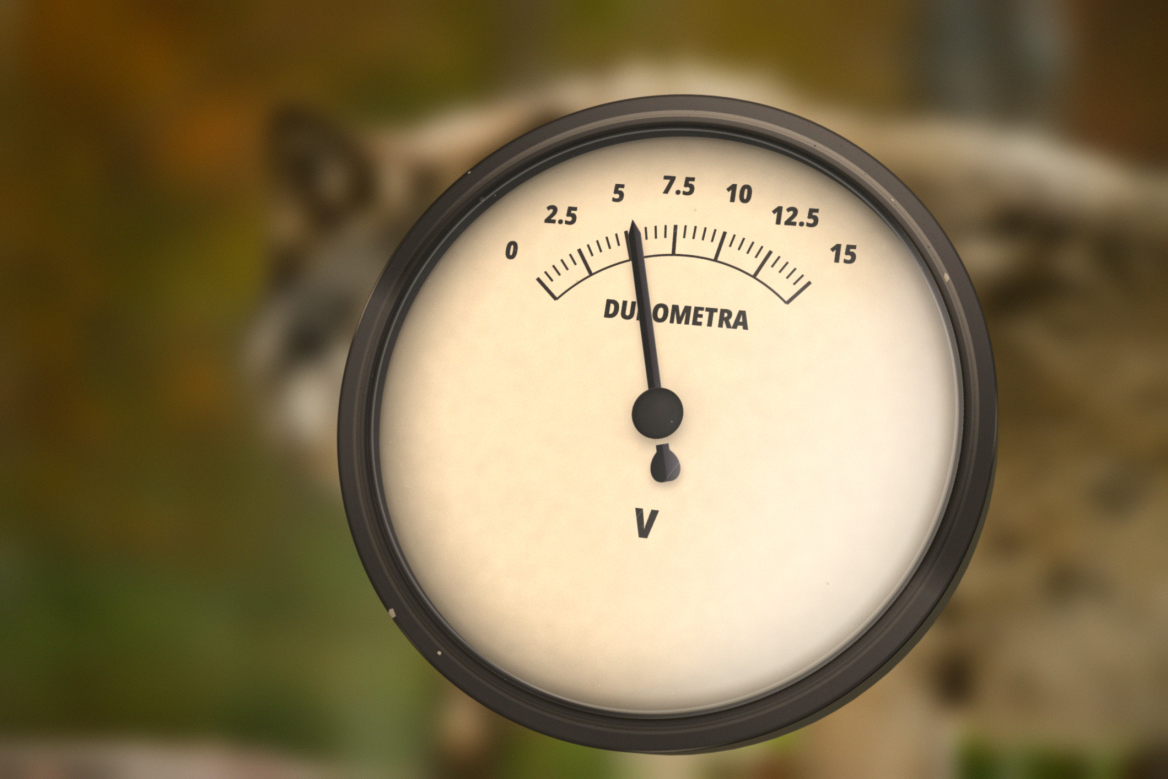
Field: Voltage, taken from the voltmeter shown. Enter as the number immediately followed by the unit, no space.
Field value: 5.5V
